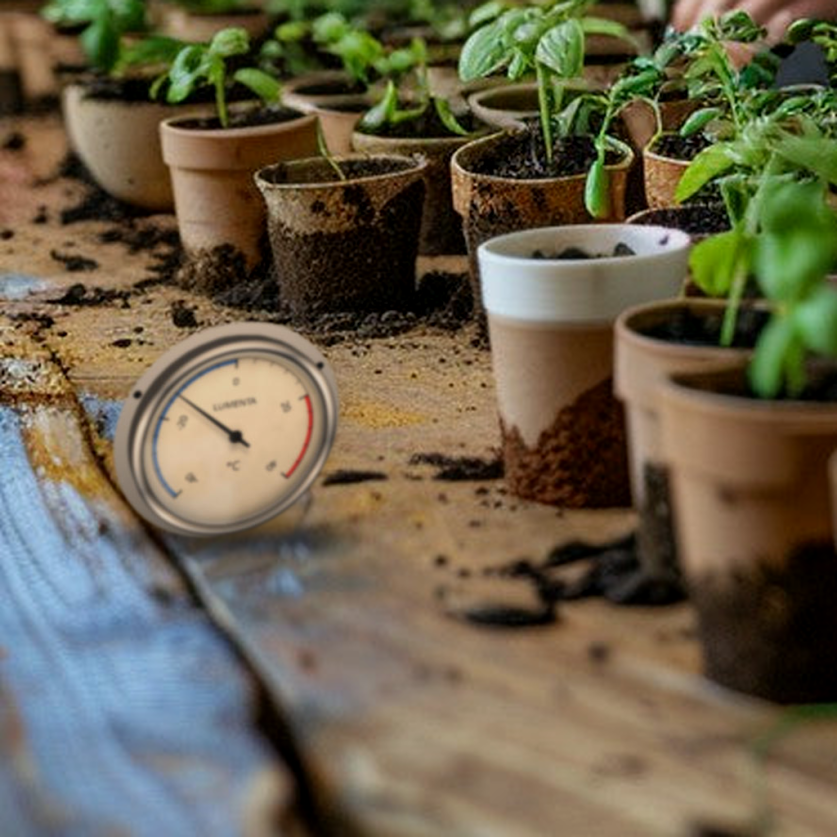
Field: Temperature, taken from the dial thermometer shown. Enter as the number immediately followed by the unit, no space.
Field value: -14°C
